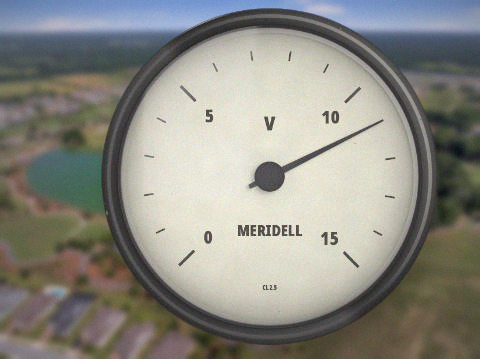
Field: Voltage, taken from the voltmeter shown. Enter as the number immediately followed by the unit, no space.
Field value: 11V
